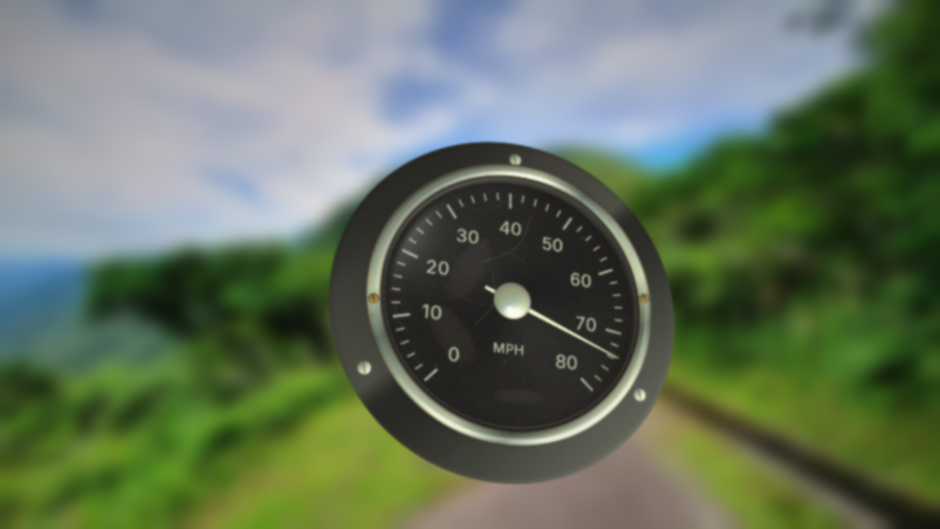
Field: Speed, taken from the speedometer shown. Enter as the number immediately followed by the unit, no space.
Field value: 74mph
